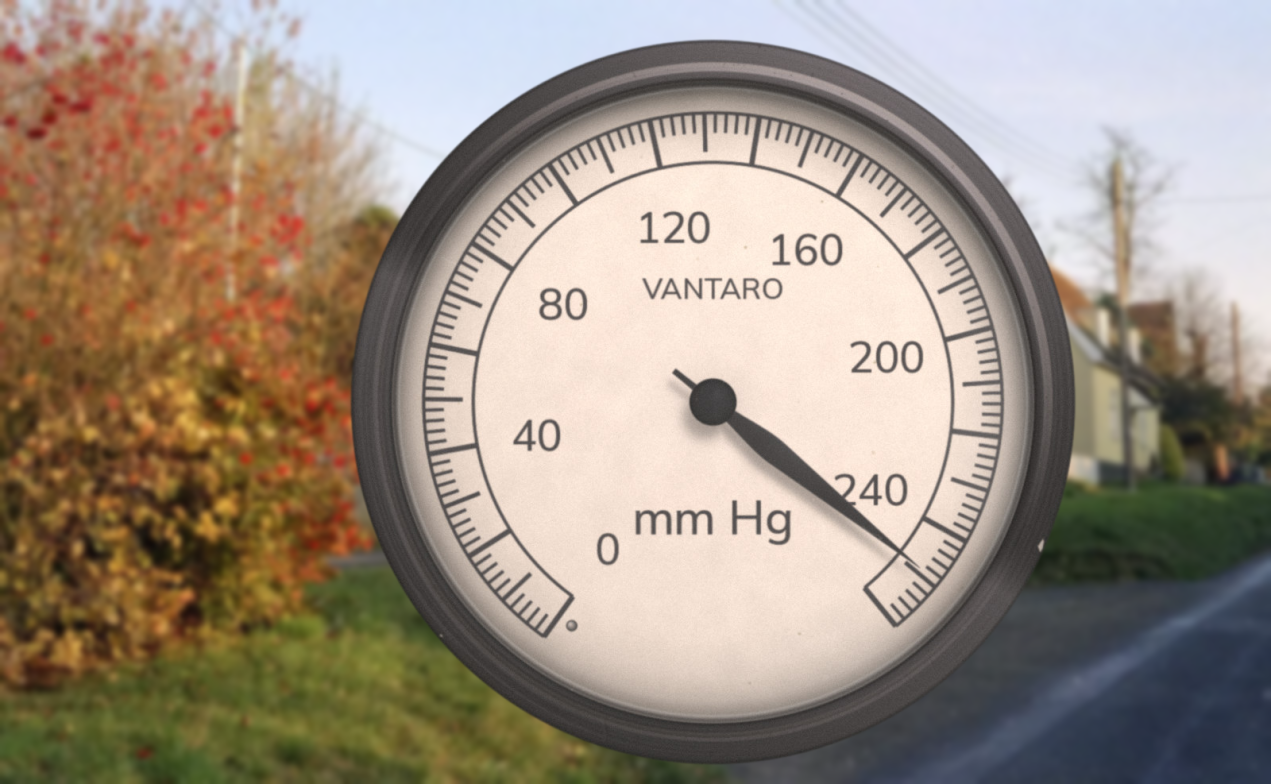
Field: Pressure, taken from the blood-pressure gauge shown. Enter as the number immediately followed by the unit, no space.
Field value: 249mmHg
